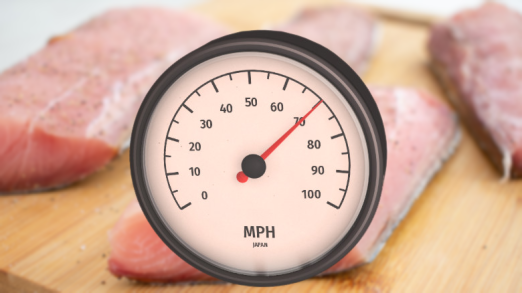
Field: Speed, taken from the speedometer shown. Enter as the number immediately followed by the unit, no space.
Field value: 70mph
